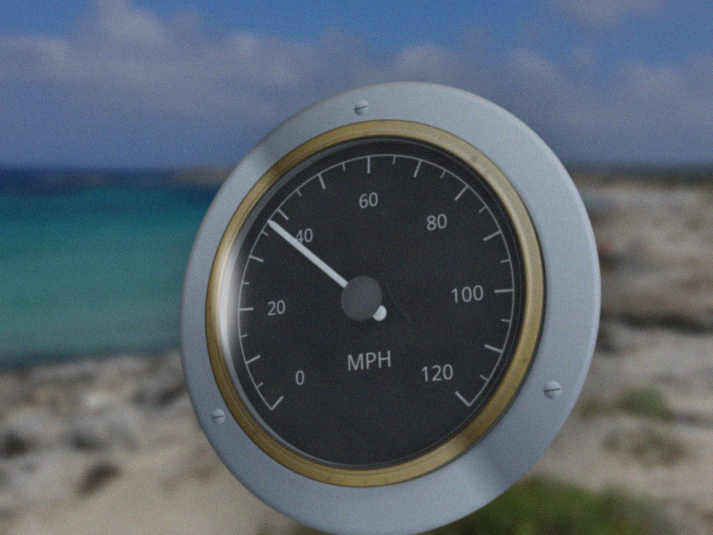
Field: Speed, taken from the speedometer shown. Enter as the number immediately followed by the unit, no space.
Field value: 37.5mph
